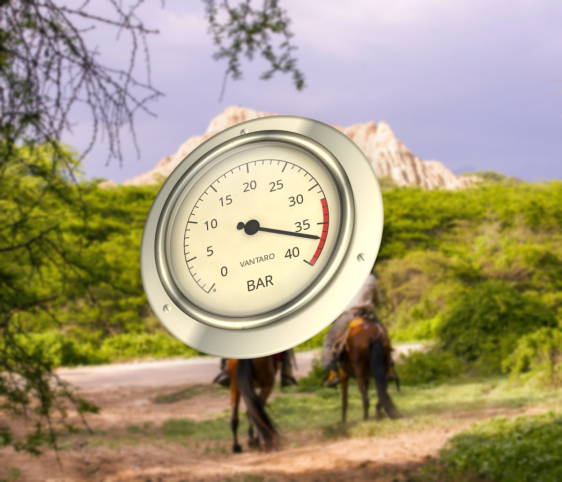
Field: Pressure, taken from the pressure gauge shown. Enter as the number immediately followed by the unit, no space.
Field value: 37bar
